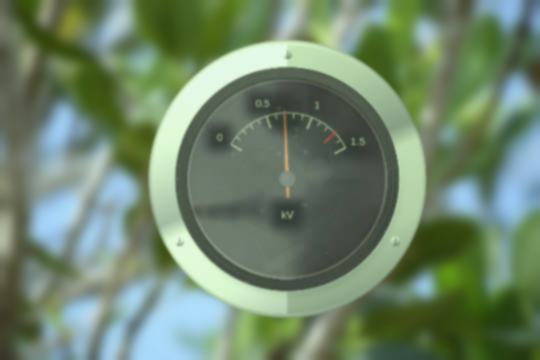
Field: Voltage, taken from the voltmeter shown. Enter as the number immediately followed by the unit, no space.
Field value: 0.7kV
